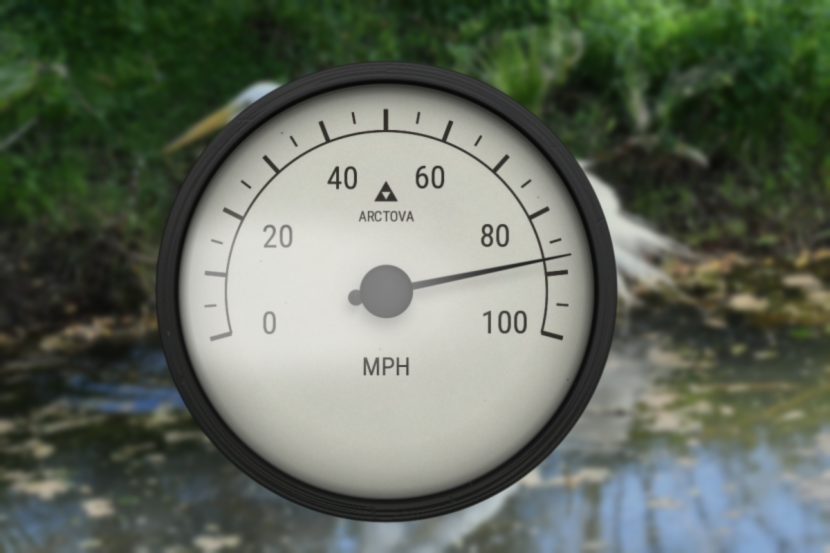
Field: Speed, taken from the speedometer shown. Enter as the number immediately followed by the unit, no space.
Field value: 87.5mph
